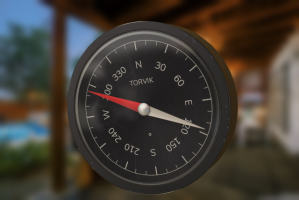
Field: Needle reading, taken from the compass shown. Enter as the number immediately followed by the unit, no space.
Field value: 295°
